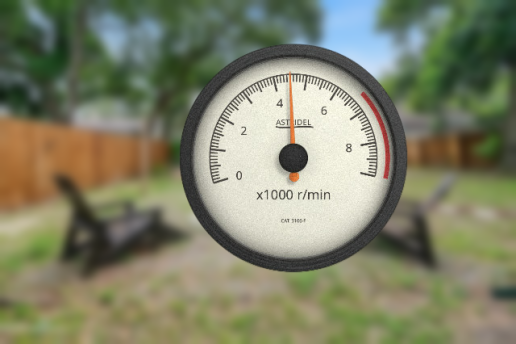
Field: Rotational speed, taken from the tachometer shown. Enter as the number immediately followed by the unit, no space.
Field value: 4500rpm
